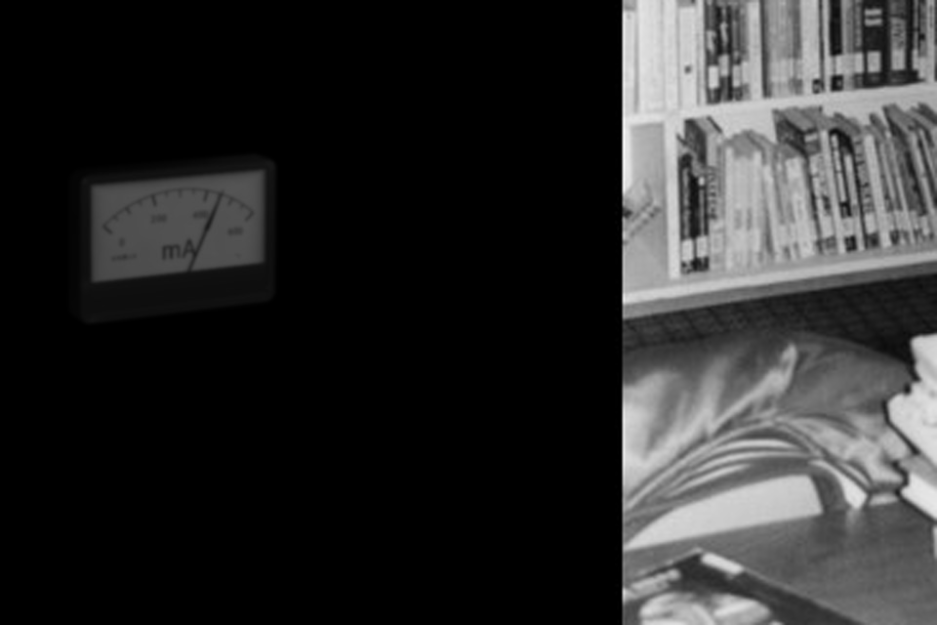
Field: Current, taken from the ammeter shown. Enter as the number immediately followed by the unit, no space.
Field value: 450mA
